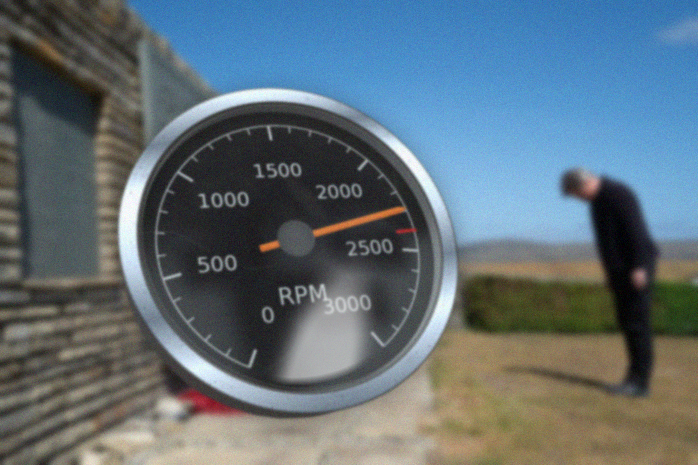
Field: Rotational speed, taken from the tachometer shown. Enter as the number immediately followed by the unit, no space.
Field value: 2300rpm
